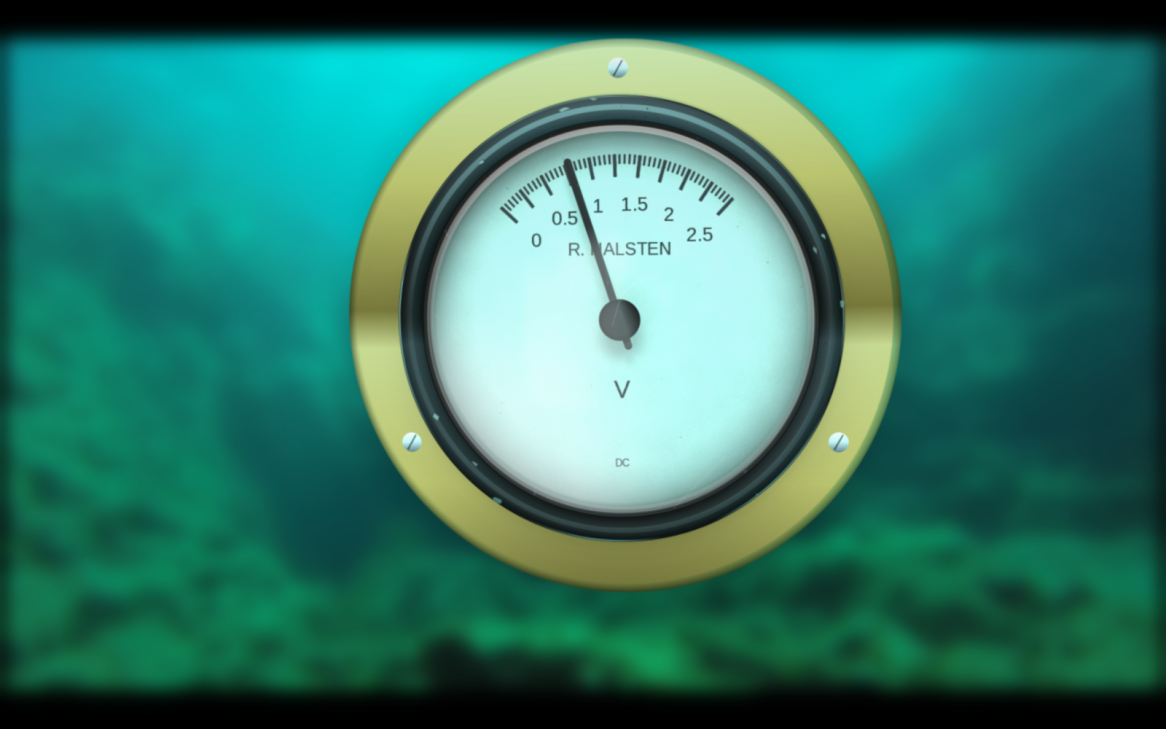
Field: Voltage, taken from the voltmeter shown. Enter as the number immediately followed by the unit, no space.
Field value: 0.8V
